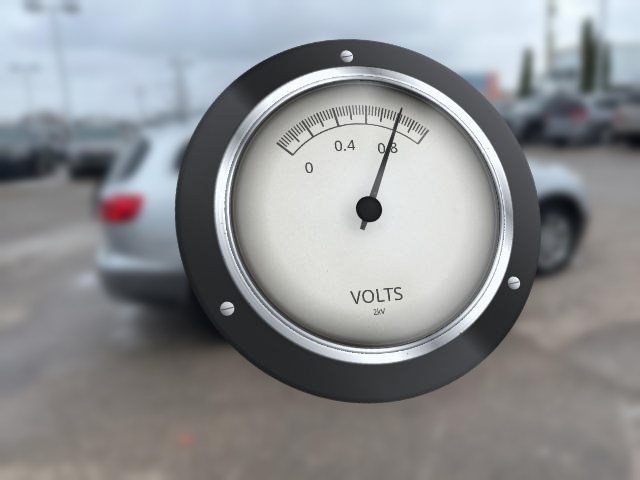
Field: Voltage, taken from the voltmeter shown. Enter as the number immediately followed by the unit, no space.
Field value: 0.8V
